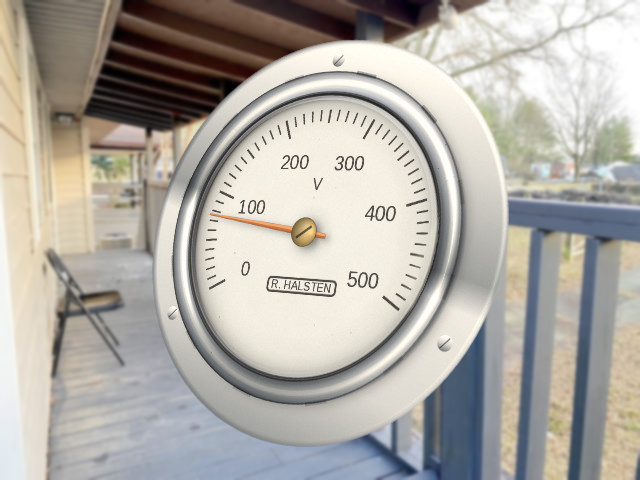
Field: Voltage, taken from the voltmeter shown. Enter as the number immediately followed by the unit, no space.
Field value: 75V
